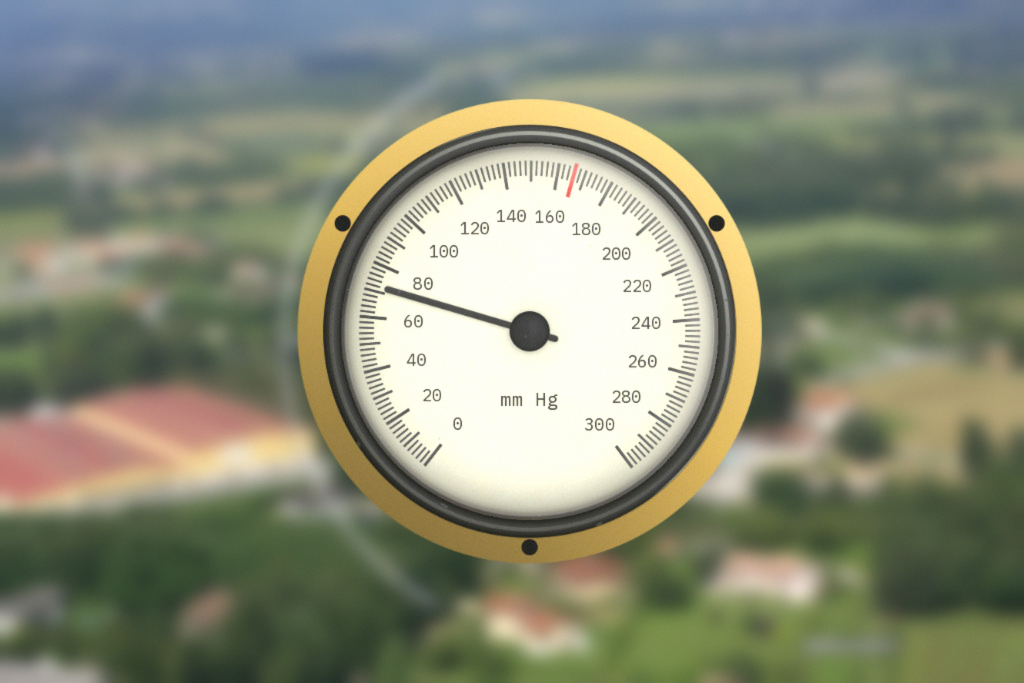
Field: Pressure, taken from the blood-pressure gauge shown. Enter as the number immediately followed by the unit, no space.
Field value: 72mmHg
